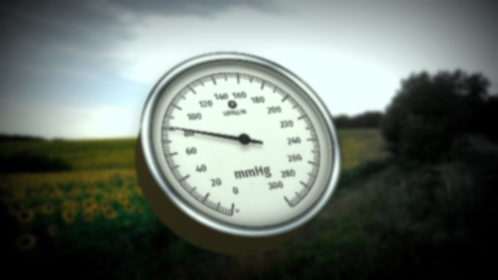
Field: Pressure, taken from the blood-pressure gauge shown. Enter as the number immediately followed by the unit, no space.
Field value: 80mmHg
